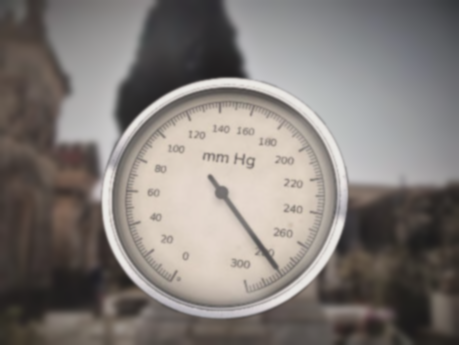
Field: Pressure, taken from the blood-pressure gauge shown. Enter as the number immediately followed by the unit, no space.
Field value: 280mmHg
